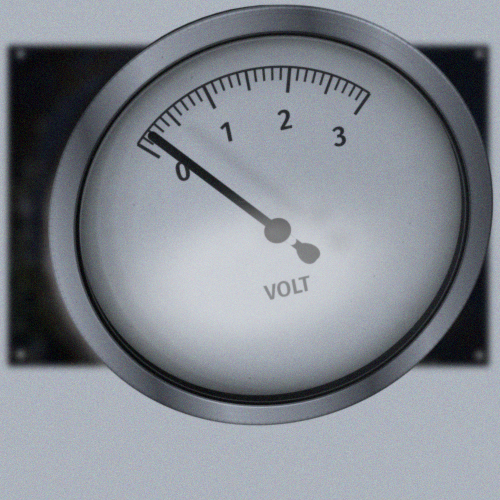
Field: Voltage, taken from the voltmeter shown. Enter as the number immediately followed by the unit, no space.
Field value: 0.2V
